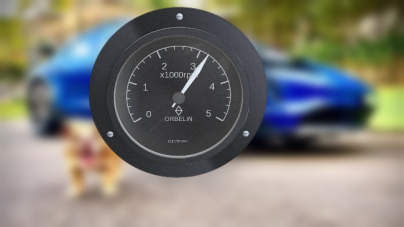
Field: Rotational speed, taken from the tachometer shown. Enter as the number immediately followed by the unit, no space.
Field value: 3200rpm
